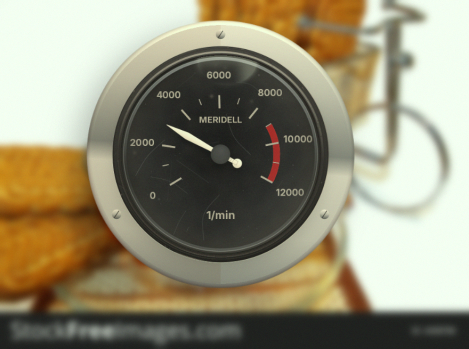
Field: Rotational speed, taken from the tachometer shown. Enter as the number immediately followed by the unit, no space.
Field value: 3000rpm
